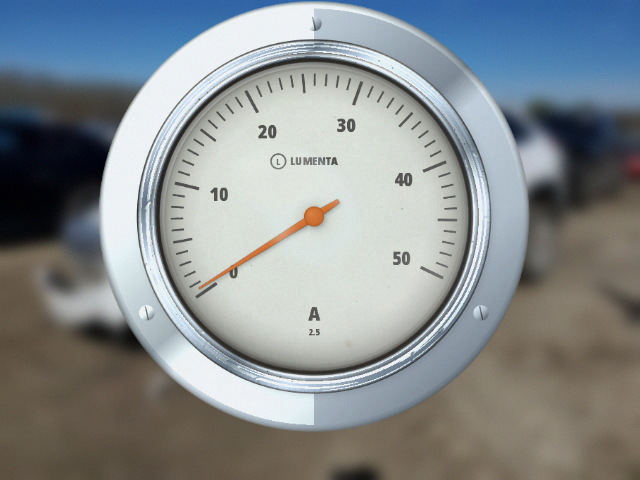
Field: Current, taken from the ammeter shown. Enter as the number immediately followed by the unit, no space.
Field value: 0.5A
